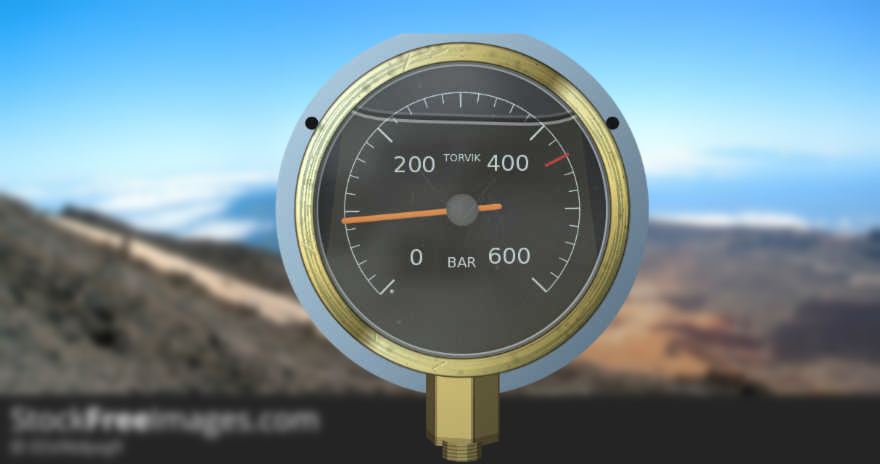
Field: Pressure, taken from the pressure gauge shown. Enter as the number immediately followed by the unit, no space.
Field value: 90bar
